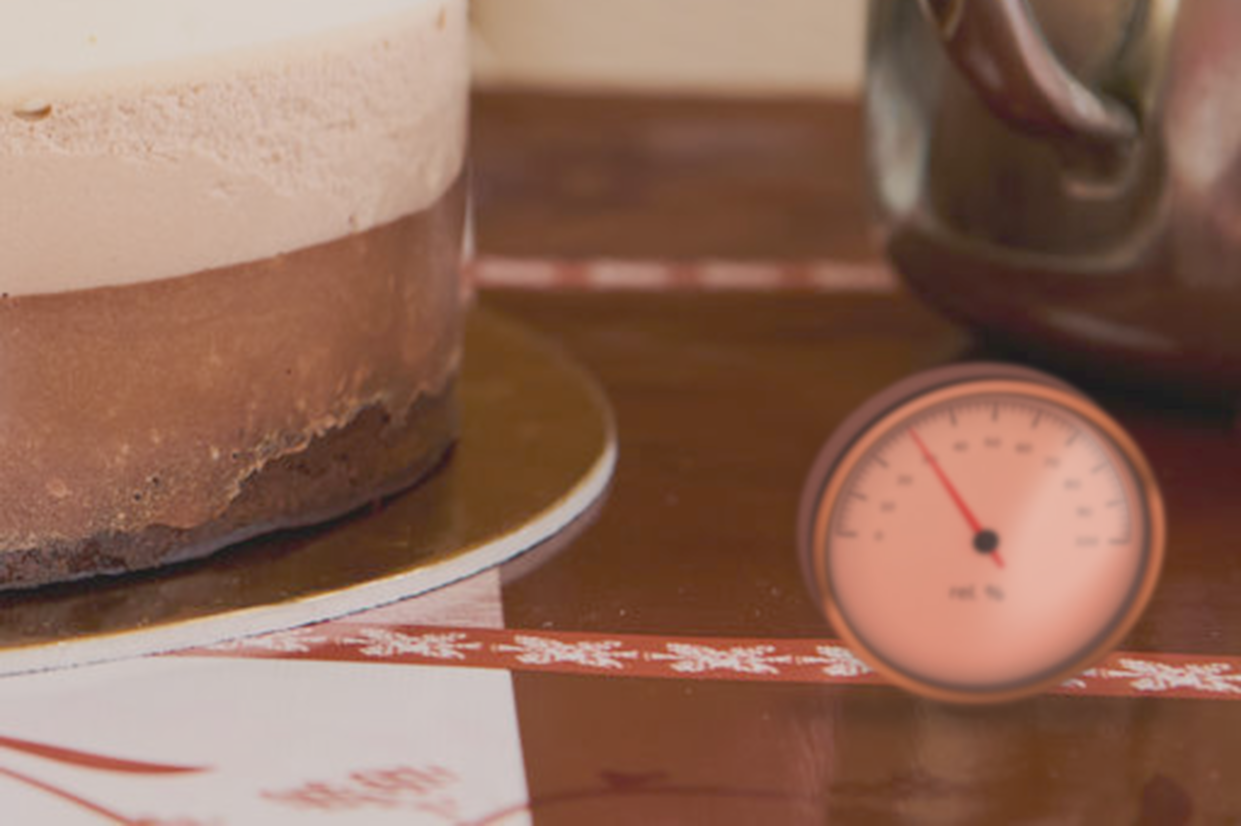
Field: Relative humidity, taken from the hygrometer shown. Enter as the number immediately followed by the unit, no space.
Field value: 30%
